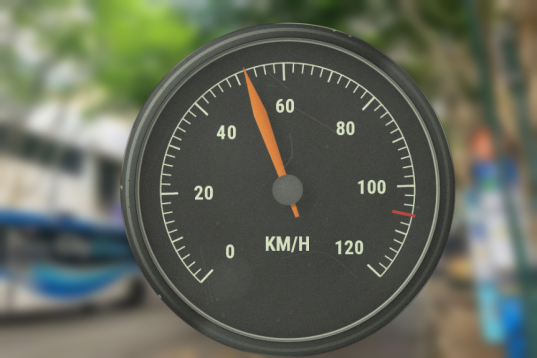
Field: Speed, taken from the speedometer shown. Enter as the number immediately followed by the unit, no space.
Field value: 52km/h
